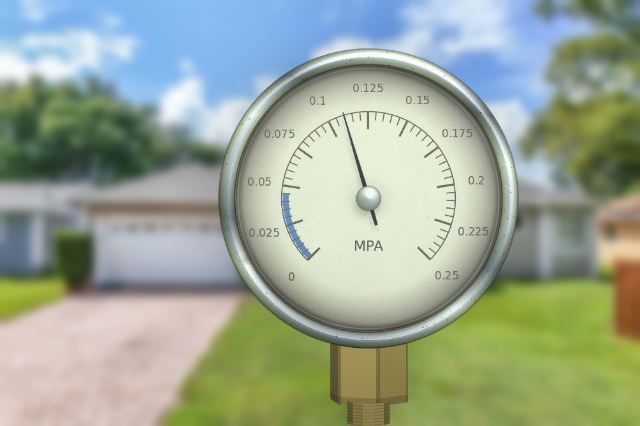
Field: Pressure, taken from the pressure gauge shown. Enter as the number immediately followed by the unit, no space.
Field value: 0.11MPa
